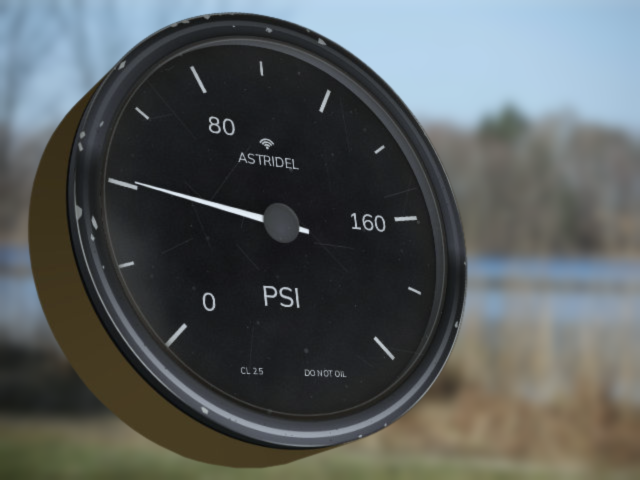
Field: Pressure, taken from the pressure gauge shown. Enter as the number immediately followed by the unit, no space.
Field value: 40psi
